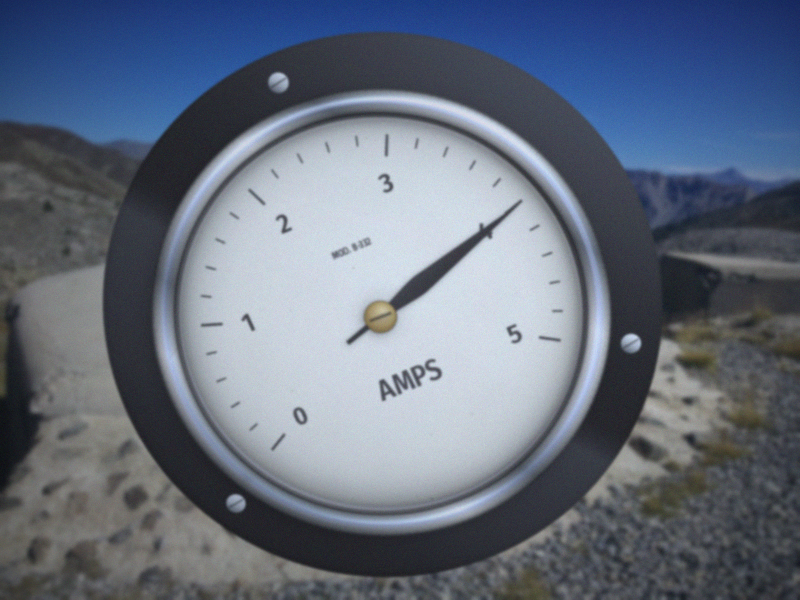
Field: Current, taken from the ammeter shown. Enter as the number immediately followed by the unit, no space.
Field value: 4A
